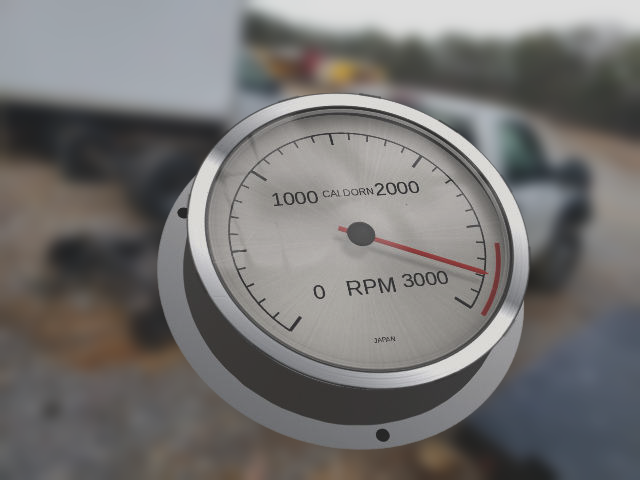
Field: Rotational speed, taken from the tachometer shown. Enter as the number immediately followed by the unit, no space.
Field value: 2800rpm
